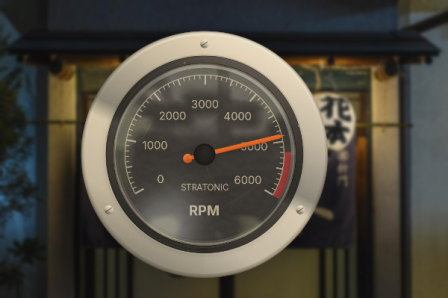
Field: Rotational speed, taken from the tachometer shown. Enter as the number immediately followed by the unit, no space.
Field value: 4900rpm
